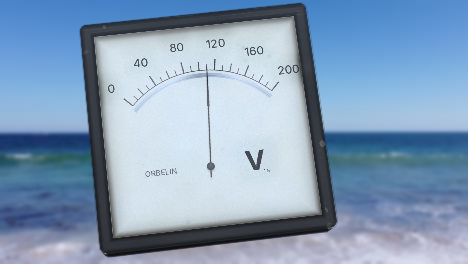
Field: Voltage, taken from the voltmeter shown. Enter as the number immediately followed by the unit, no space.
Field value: 110V
